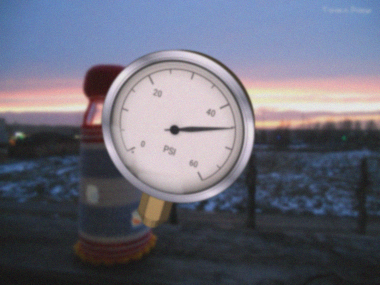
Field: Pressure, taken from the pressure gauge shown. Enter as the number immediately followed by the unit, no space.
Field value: 45psi
